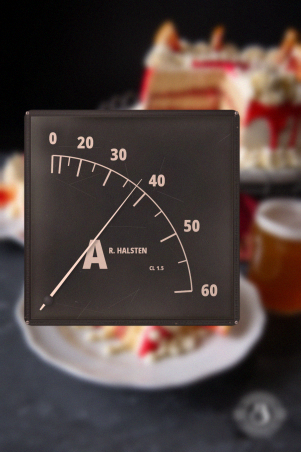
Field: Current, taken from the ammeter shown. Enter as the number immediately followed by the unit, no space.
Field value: 37.5A
